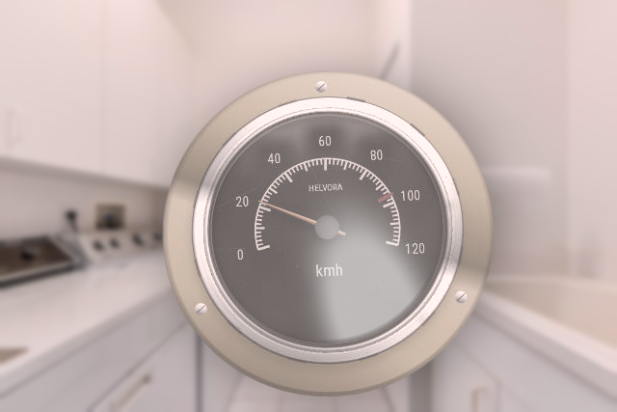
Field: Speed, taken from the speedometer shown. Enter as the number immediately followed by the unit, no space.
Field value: 22km/h
